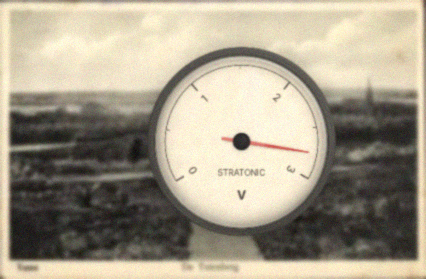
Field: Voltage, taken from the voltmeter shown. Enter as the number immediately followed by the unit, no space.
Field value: 2.75V
